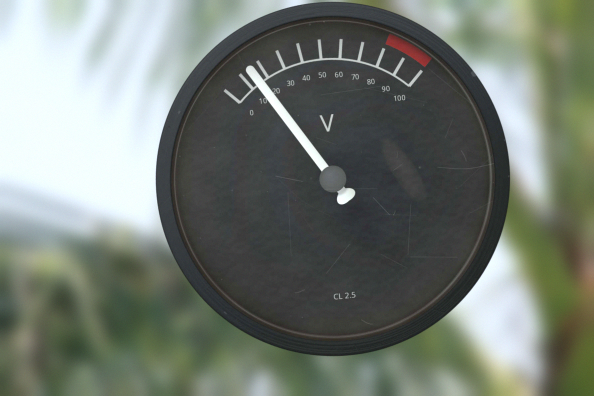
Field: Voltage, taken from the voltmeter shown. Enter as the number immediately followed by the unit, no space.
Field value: 15V
